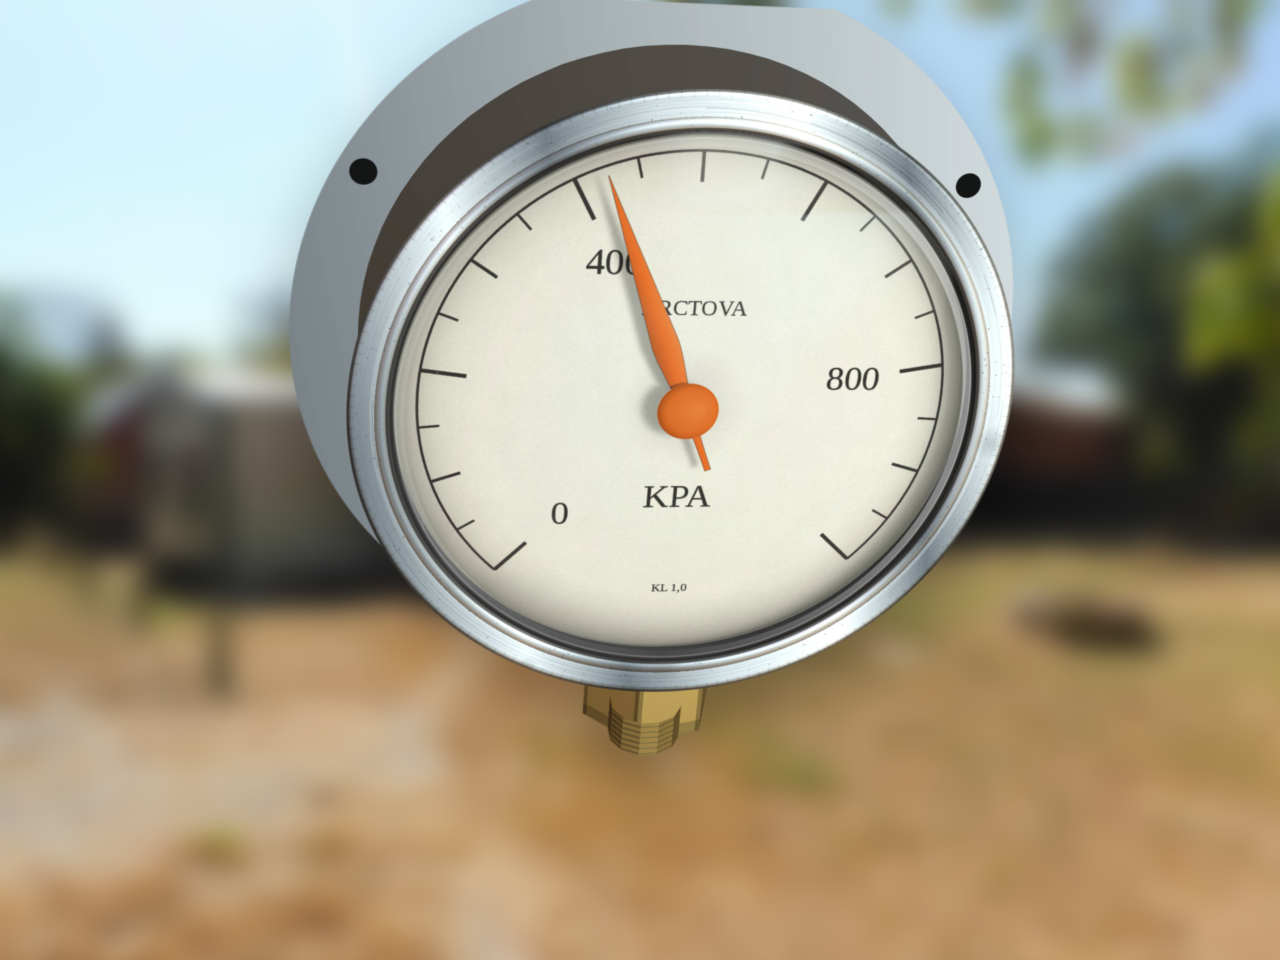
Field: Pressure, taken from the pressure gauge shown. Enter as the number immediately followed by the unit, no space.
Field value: 425kPa
